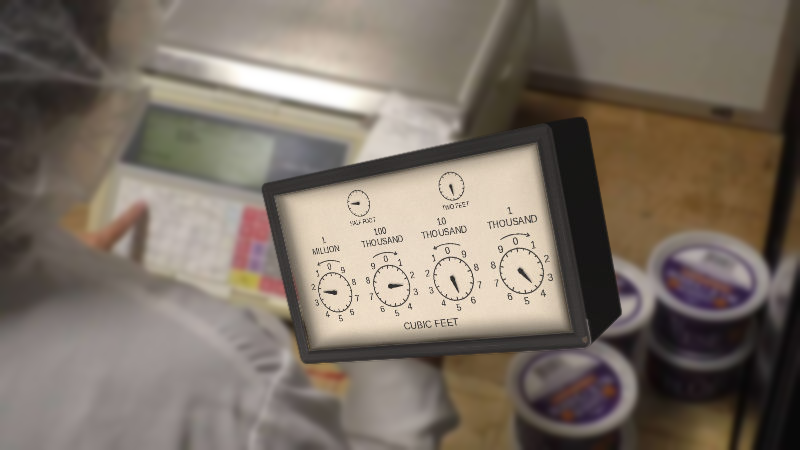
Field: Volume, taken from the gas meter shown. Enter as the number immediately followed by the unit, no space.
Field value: 225400ft³
